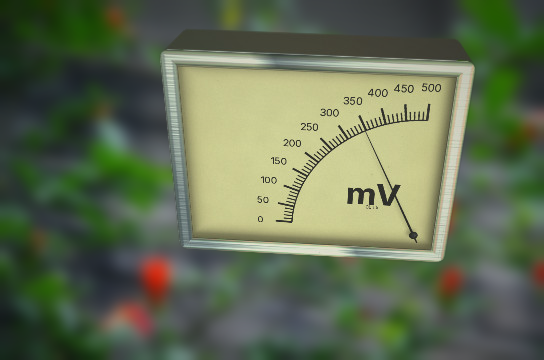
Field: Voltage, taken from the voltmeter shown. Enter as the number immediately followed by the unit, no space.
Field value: 350mV
